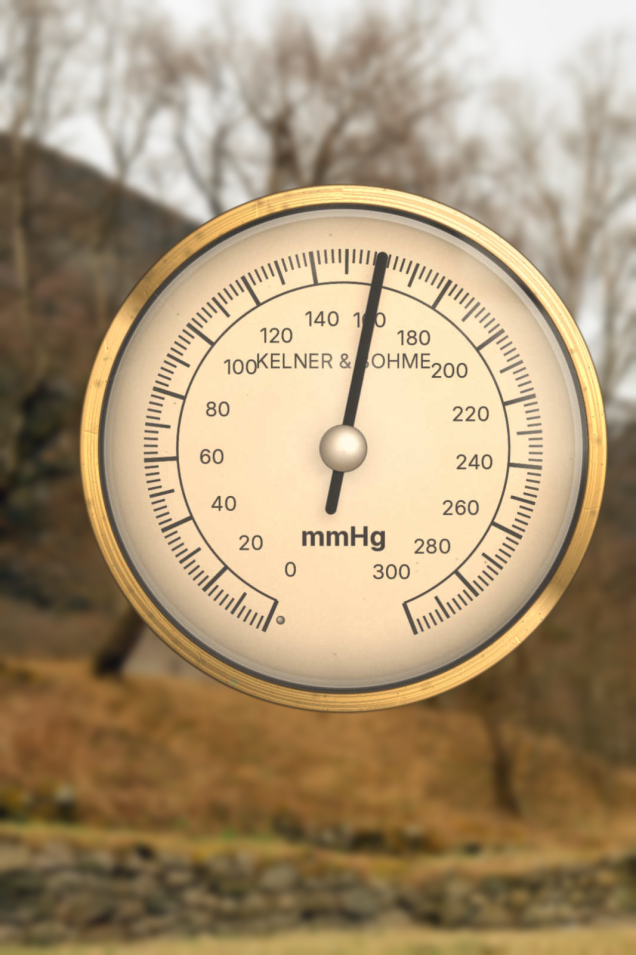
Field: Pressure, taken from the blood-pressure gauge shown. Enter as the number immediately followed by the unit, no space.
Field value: 160mmHg
